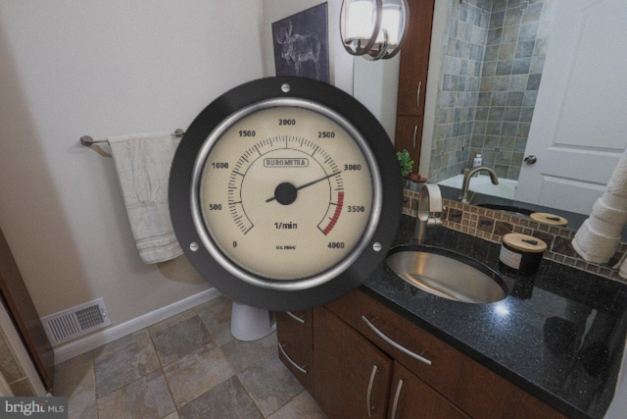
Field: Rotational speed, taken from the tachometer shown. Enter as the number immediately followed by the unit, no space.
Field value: 3000rpm
